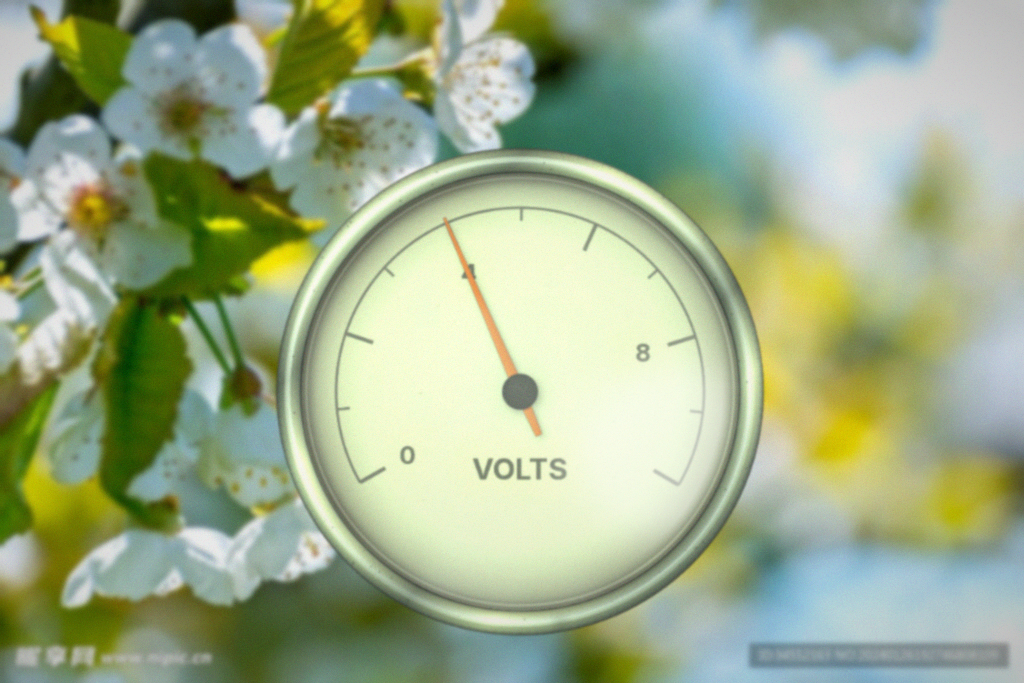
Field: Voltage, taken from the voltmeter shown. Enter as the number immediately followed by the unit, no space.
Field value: 4V
